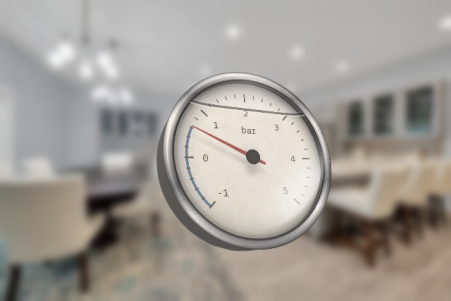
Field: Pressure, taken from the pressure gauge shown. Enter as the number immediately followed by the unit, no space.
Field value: 0.6bar
